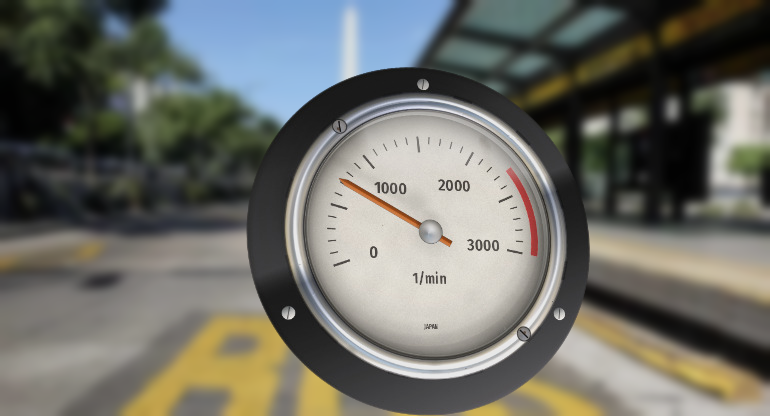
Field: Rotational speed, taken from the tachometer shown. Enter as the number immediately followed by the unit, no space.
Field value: 700rpm
